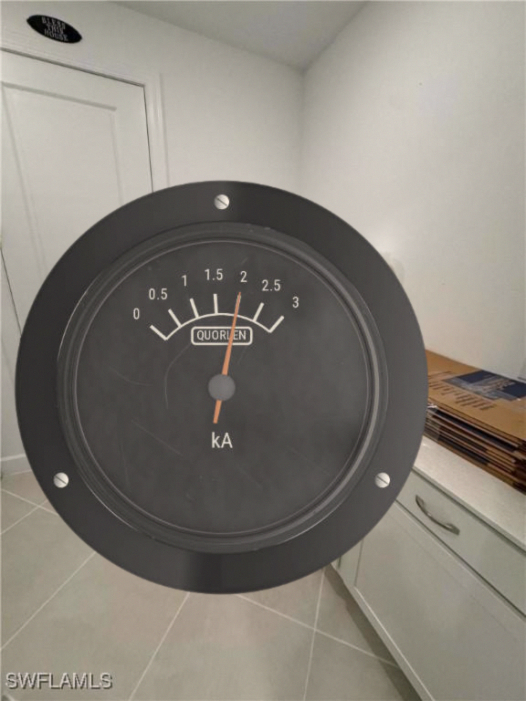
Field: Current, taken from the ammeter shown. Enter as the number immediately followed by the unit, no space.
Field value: 2kA
